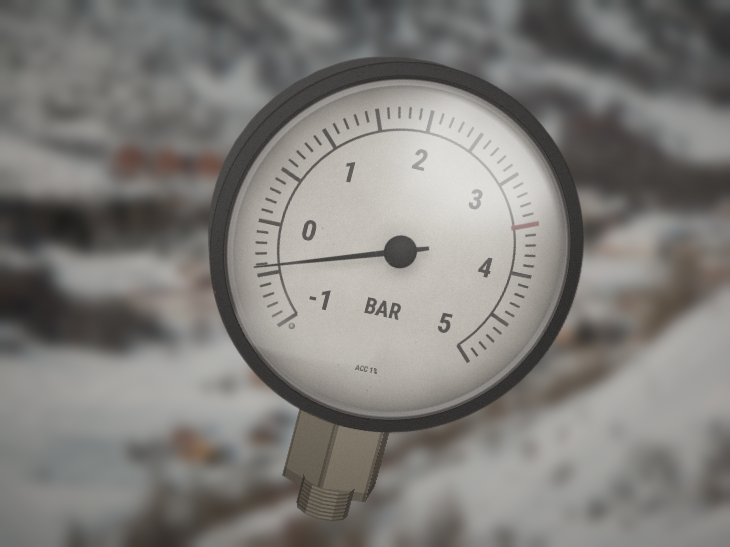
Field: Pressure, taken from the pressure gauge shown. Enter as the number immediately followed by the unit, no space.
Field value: -0.4bar
